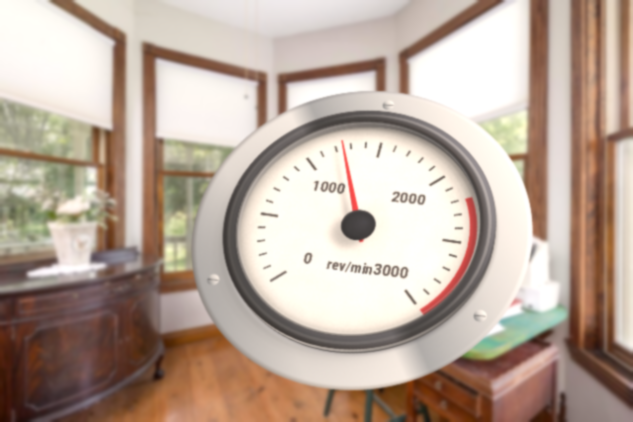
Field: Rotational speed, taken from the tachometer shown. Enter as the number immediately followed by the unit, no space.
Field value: 1250rpm
